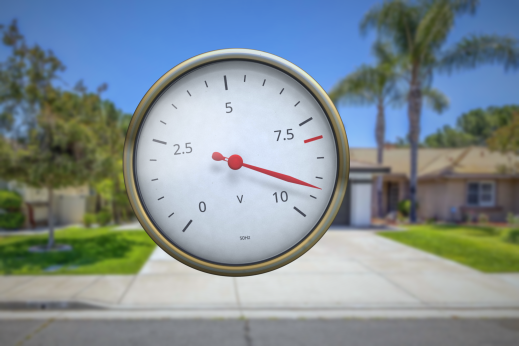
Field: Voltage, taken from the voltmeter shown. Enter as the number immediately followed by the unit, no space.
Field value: 9.25V
